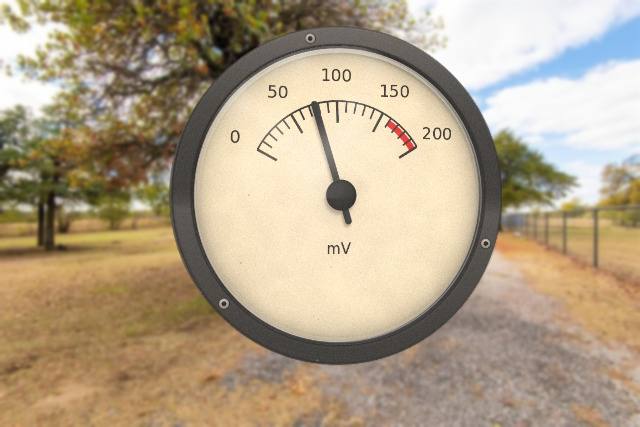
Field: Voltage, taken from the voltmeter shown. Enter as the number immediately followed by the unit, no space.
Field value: 75mV
